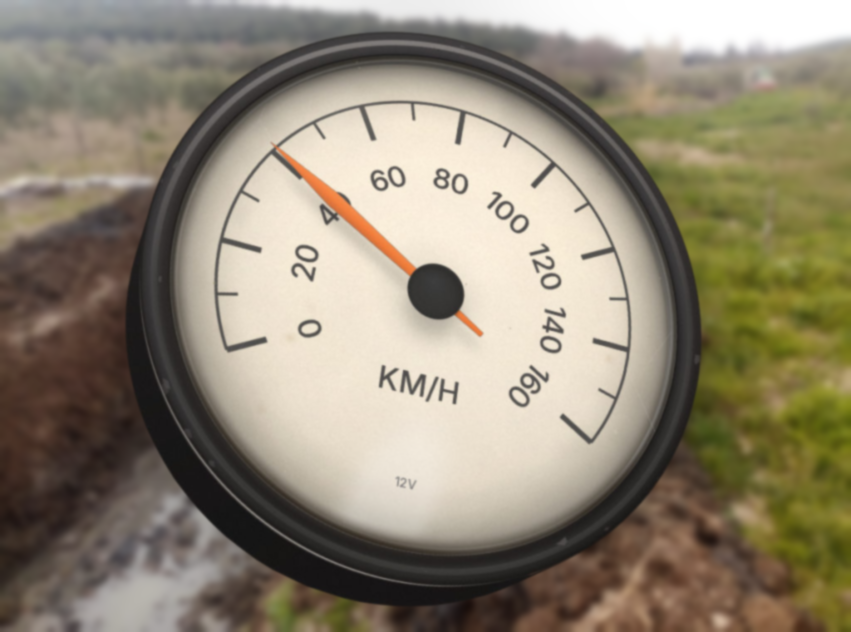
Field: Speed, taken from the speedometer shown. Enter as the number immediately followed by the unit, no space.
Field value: 40km/h
